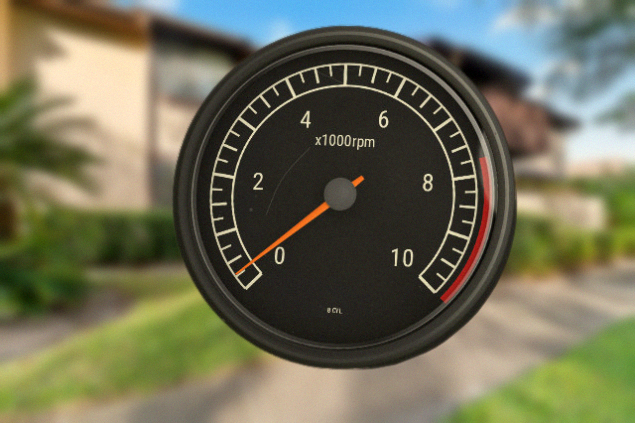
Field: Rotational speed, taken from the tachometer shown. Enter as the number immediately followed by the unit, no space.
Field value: 250rpm
